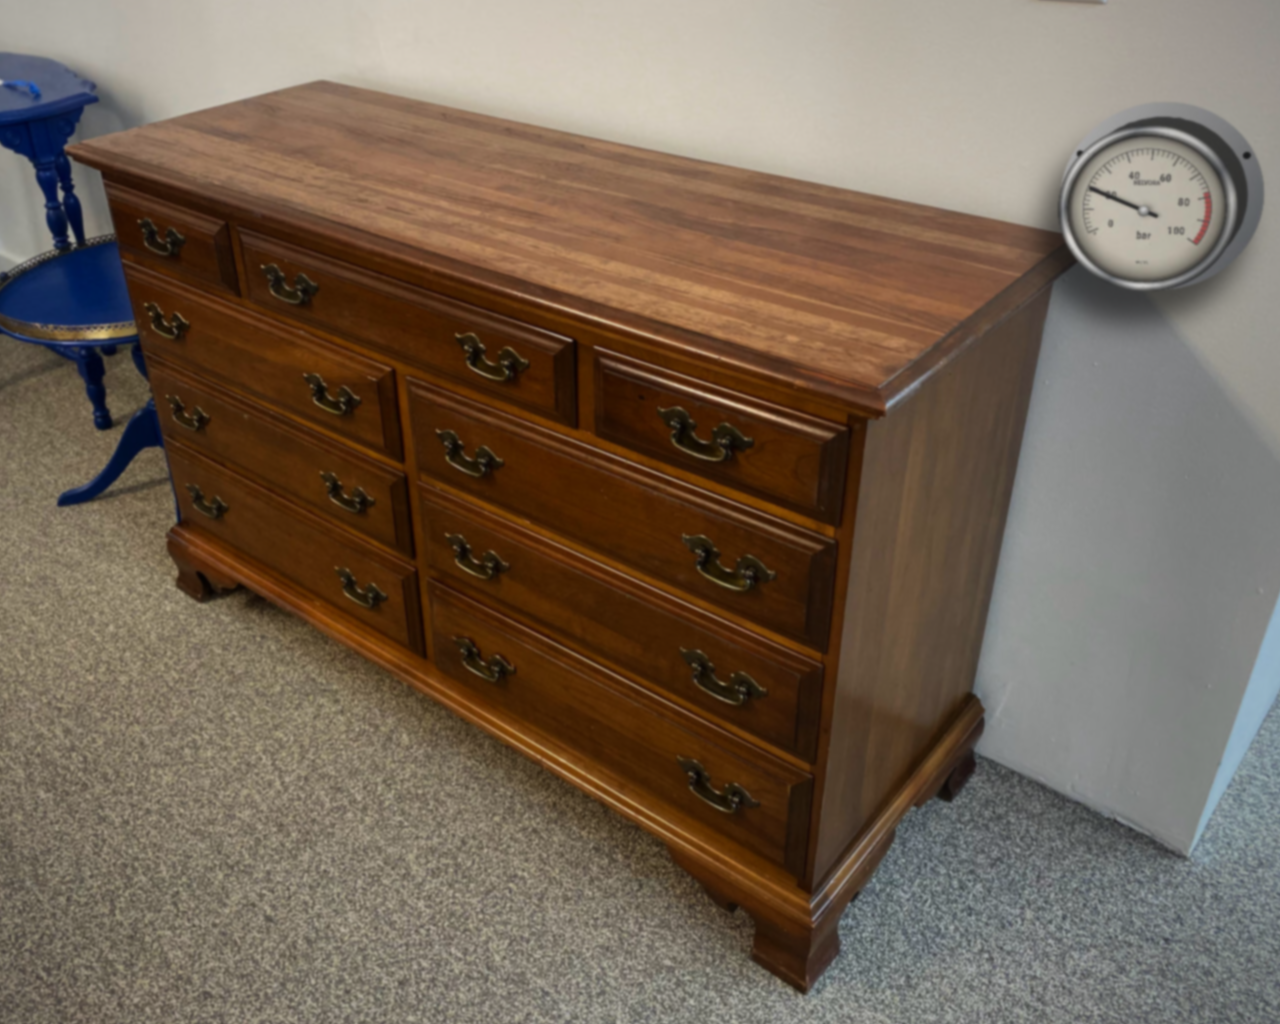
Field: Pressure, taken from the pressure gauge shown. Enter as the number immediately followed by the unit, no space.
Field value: 20bar
